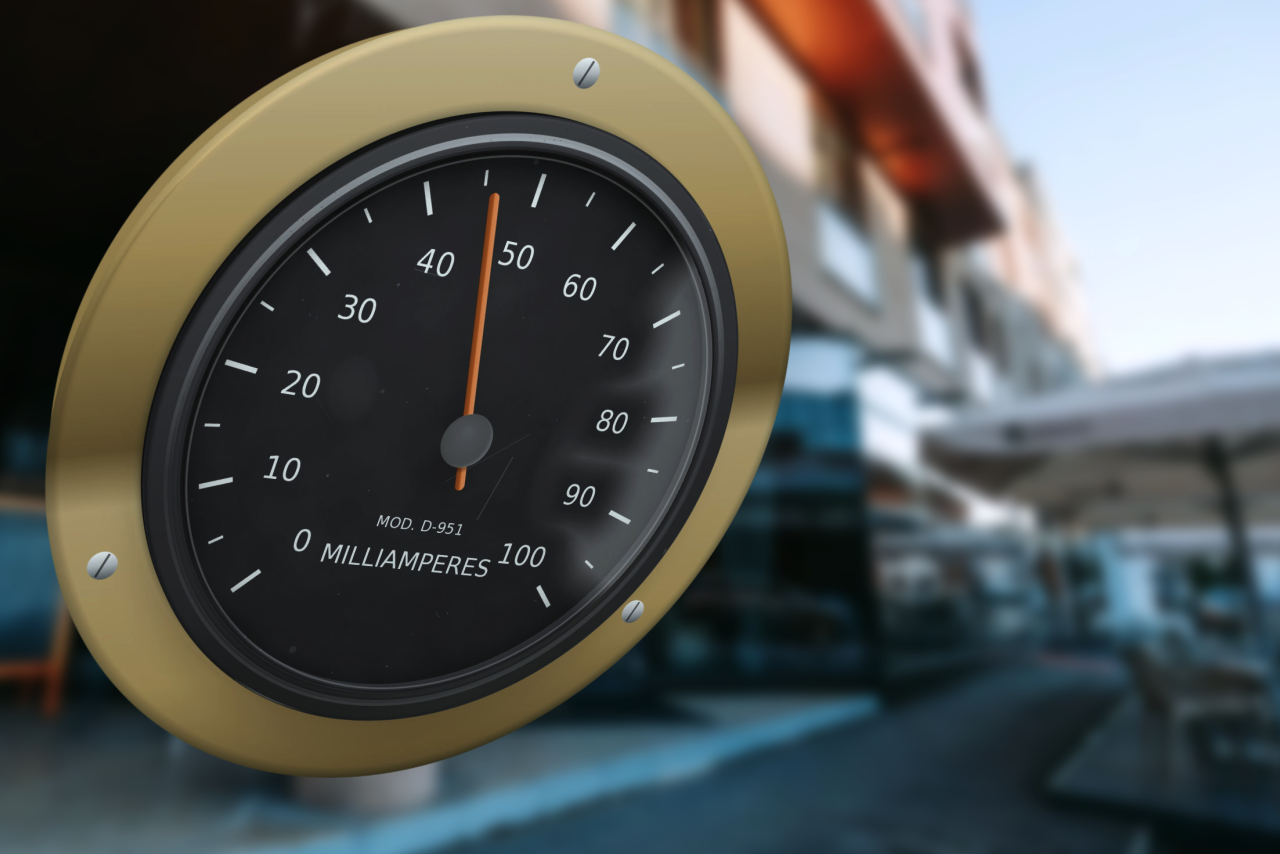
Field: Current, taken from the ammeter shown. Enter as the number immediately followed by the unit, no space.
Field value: 45mA
